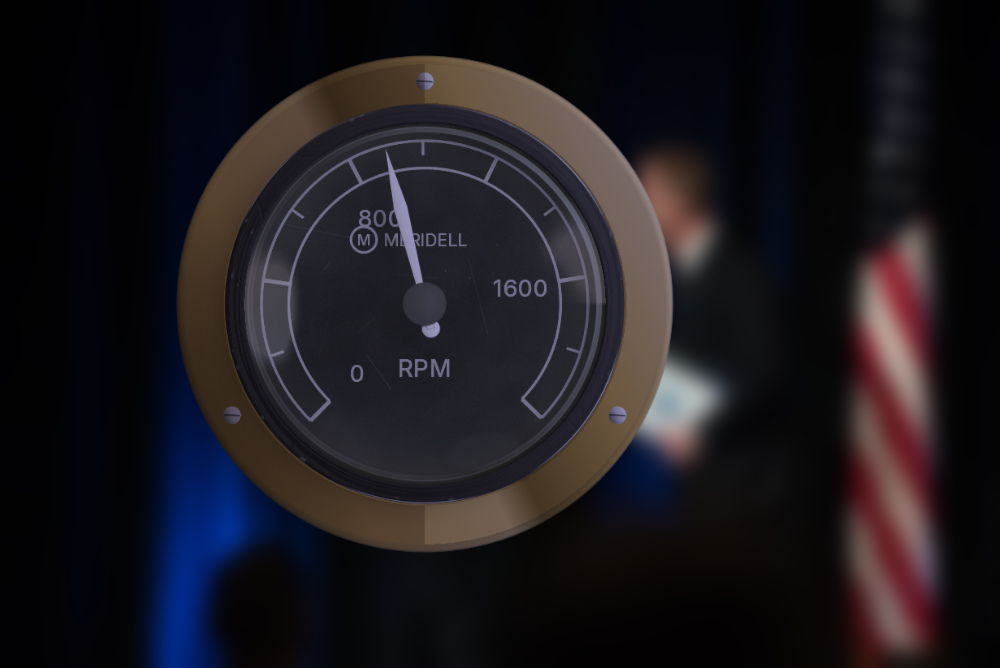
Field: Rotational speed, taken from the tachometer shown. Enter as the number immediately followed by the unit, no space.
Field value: 900rpm
